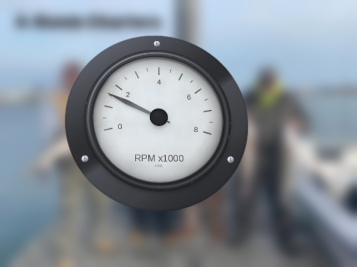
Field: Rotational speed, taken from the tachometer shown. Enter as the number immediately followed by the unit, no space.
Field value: 1500rpm
